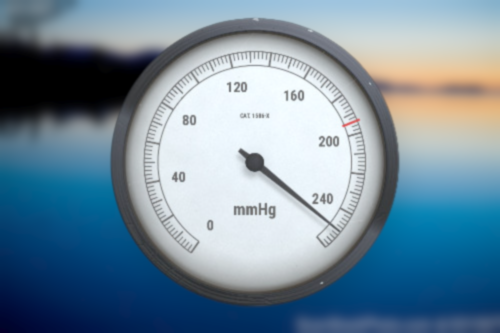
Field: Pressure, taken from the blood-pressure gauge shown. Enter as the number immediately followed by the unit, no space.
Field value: 250mmHg
